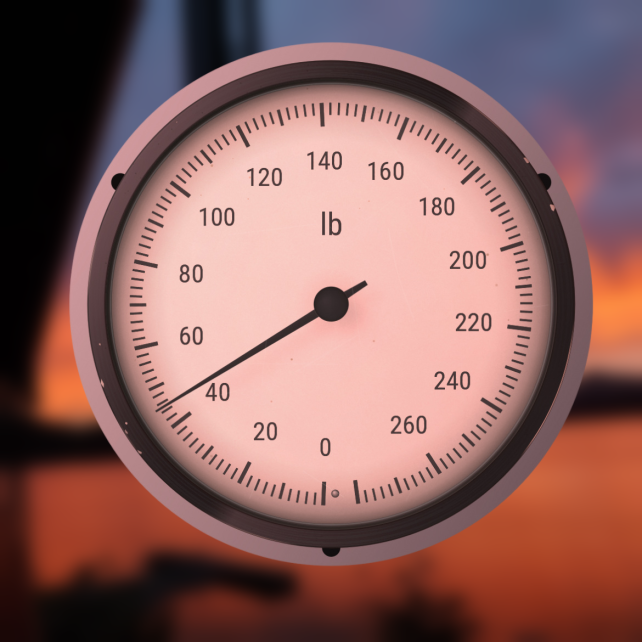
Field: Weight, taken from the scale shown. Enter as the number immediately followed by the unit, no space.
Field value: 45lb
